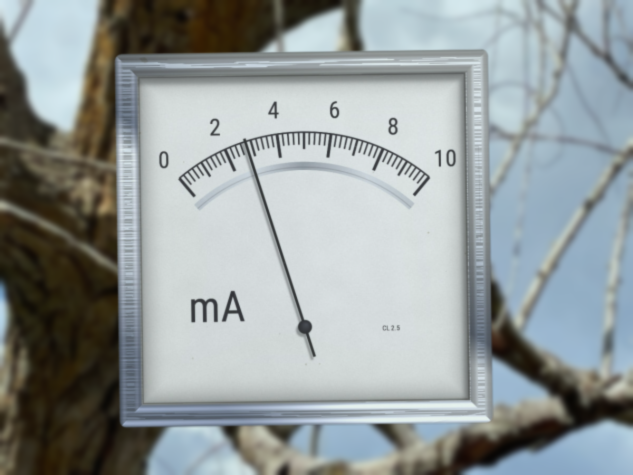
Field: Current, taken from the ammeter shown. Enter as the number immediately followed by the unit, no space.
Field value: 2.8mA
